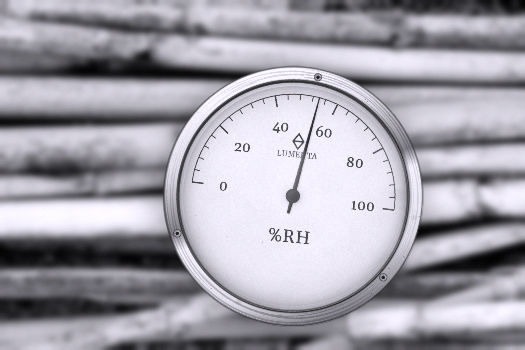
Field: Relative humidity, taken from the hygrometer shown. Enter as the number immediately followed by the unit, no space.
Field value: 54%
